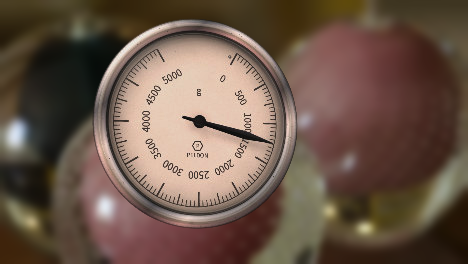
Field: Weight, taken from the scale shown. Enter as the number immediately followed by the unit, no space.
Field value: 1250g
